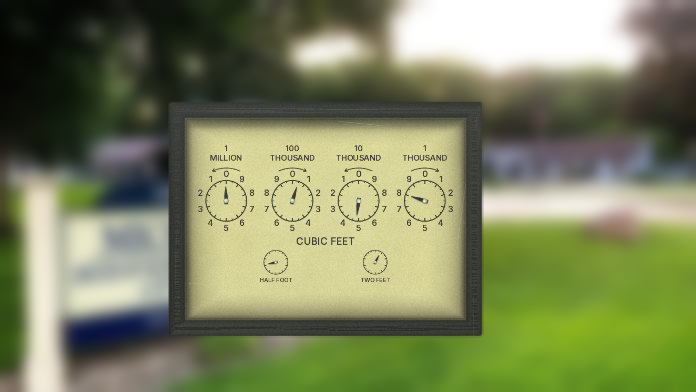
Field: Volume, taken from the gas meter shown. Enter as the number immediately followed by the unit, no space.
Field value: 4800ft³
